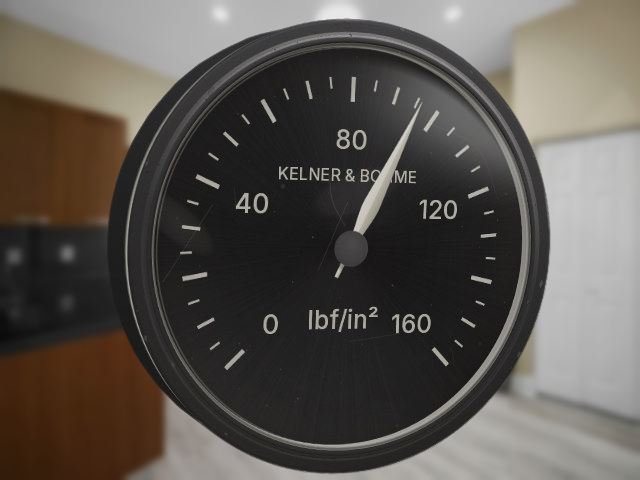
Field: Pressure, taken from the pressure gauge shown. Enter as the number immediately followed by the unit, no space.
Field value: 95psi
